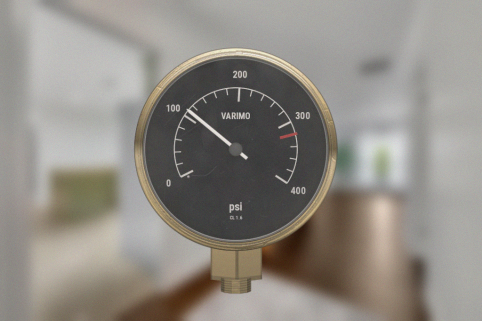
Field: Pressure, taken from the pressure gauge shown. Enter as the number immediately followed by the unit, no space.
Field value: 110psi
